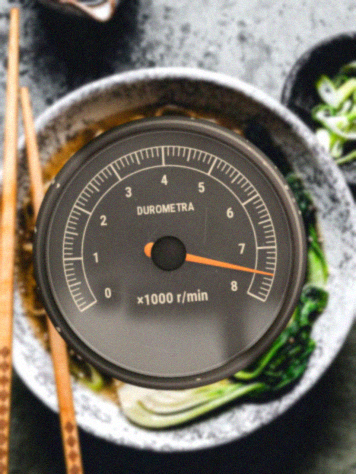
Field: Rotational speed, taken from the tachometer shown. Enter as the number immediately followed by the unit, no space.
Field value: 7500rpm
